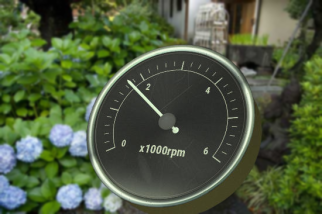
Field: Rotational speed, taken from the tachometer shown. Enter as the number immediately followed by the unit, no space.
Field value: 1700rpm
